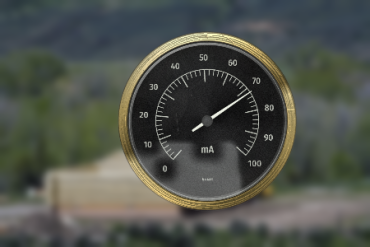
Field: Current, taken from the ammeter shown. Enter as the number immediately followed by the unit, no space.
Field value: 72mA
